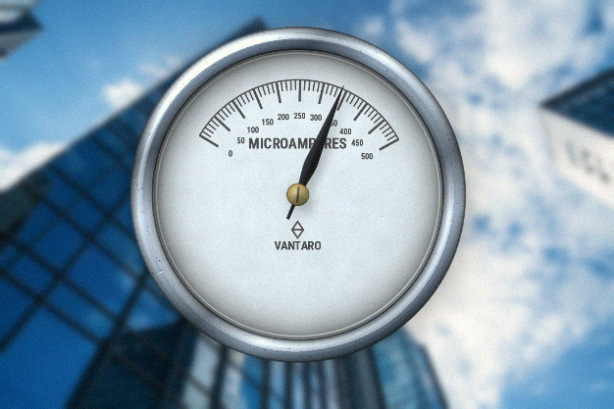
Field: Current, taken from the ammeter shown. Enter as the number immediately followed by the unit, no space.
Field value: 340µA
